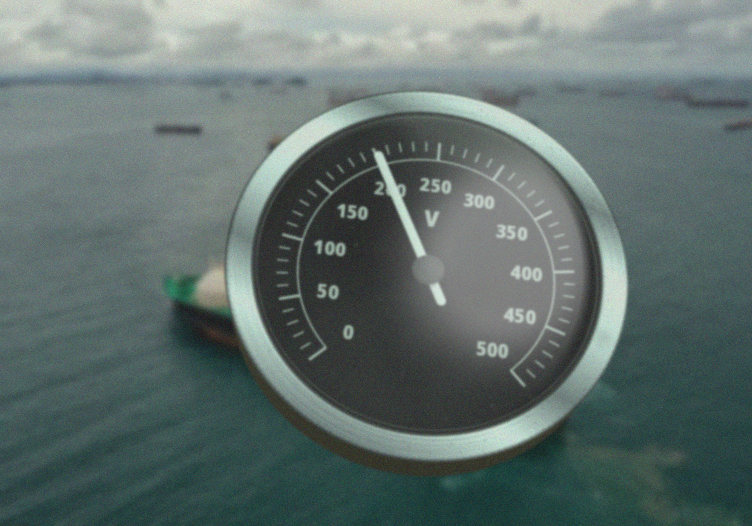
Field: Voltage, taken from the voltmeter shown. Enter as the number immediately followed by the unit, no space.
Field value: 200V
